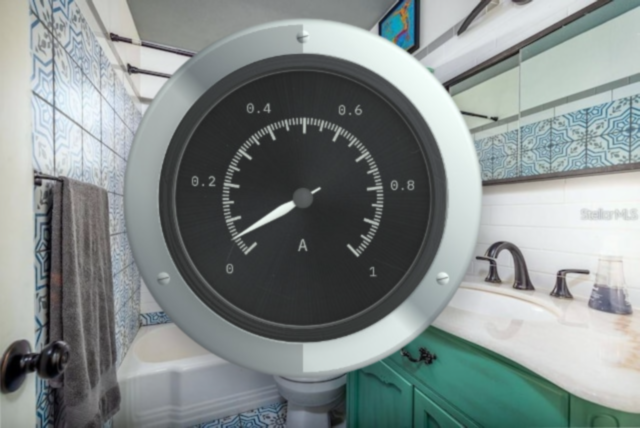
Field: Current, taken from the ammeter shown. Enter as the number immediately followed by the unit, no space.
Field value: 0.05A
